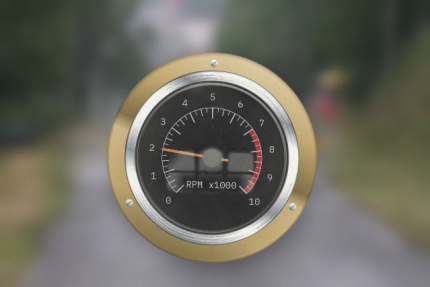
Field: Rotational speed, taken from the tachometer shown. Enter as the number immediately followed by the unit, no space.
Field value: 2000rpm
